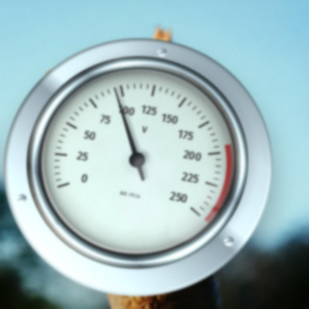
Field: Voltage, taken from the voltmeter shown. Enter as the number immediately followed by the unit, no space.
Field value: 95V
